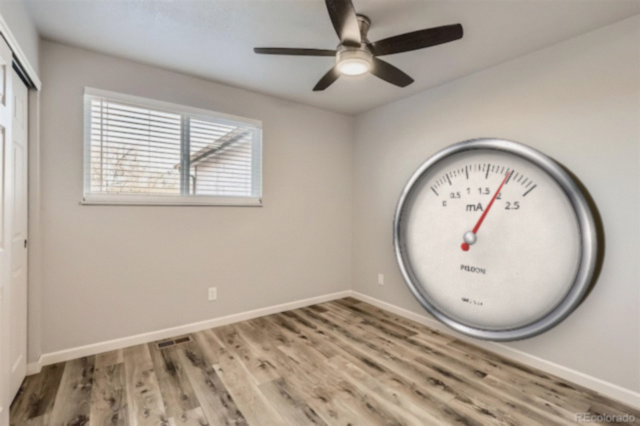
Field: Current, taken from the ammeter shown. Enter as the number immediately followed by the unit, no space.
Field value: 2mA
